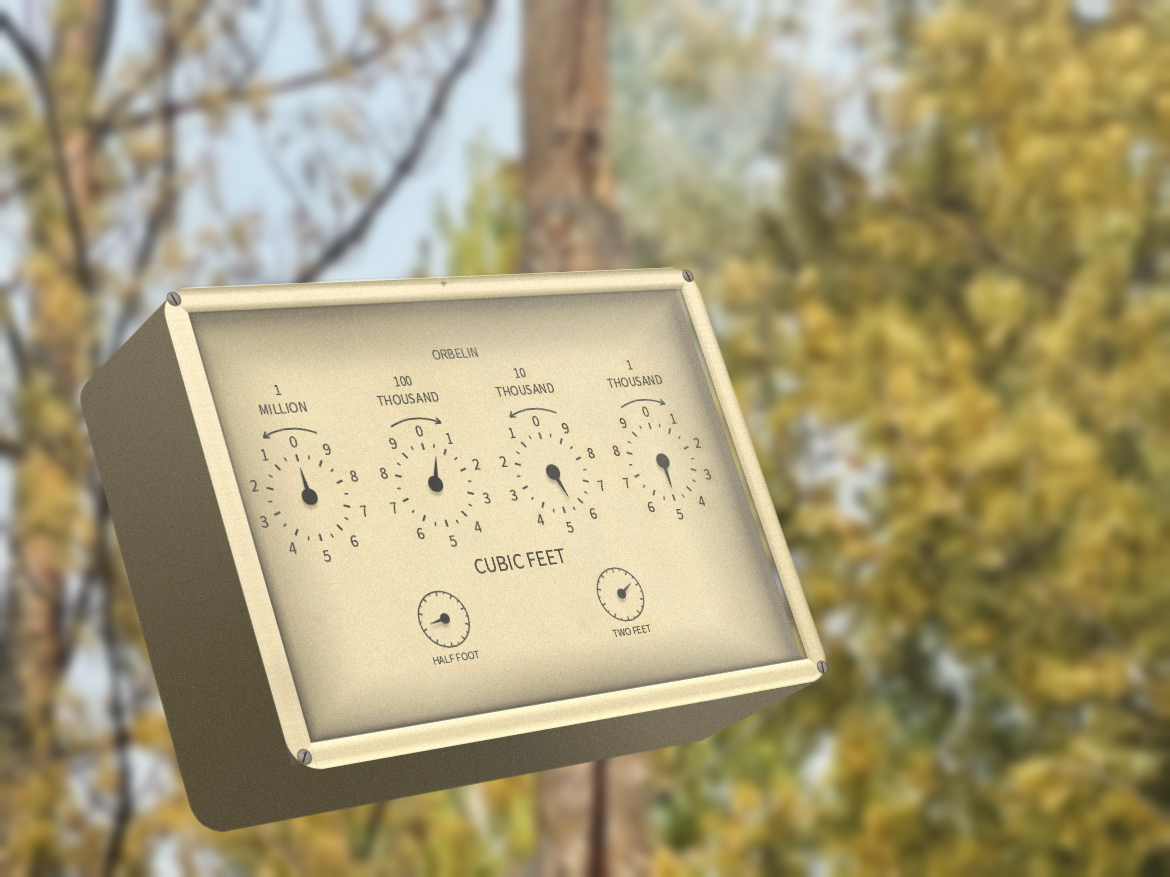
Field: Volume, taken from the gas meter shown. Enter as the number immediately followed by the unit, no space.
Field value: 5500ft³
